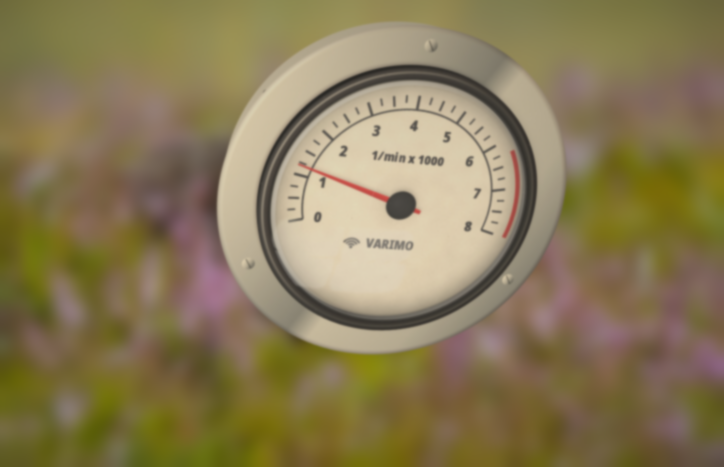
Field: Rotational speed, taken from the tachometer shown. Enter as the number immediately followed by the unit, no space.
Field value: 1250rpm
